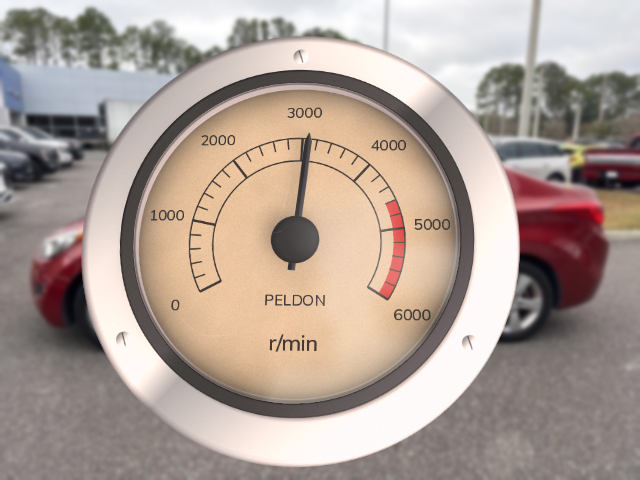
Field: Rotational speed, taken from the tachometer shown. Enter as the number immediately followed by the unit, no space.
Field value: 3100rpm
